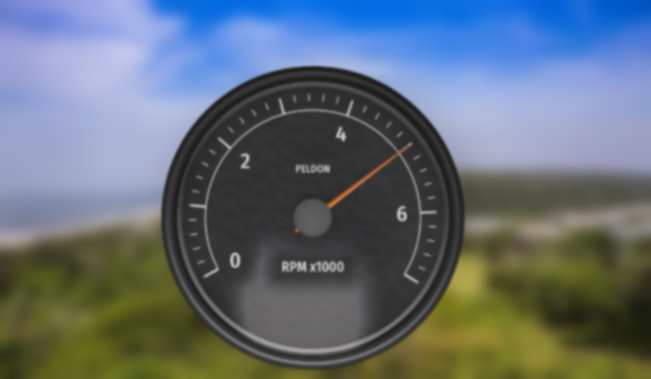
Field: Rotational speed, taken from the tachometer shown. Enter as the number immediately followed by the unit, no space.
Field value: 5000rpm
